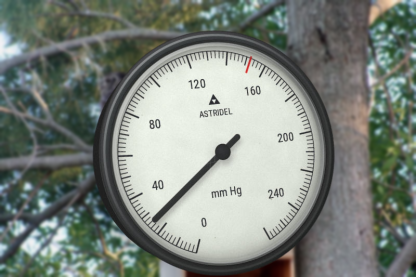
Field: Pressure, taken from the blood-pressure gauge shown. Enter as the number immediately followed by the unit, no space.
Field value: 26mmHg
